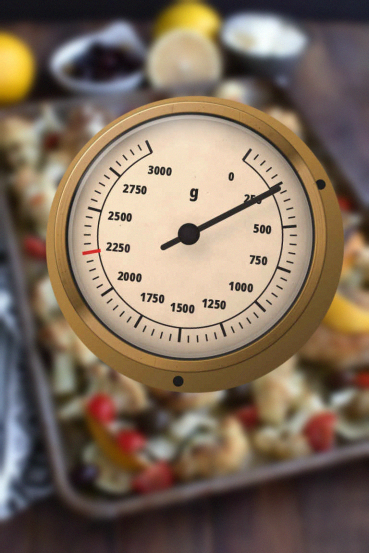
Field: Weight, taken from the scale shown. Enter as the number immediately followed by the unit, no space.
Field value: 275g
